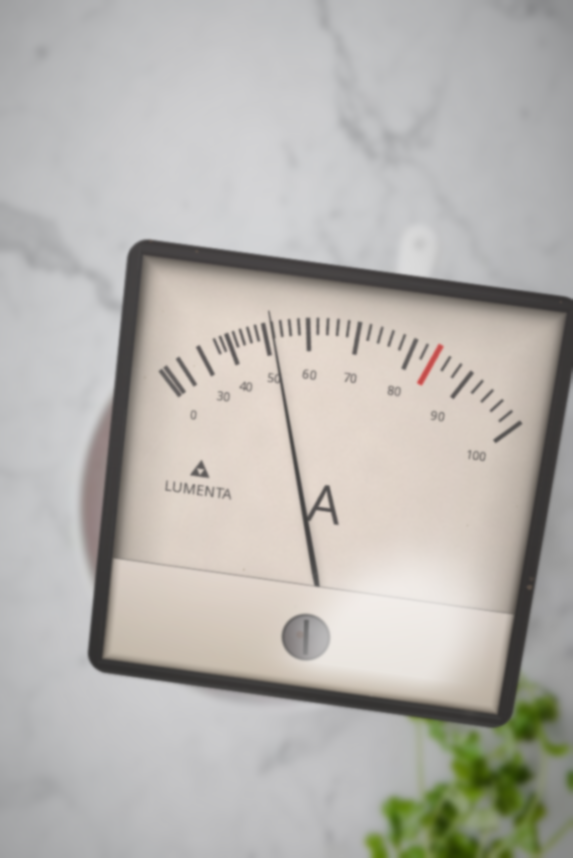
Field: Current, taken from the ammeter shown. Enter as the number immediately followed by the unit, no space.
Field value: 52A
